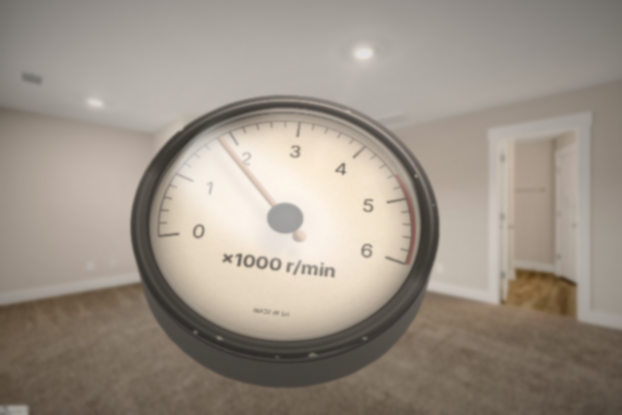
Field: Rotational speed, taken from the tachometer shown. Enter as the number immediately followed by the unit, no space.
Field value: 1800rpm
